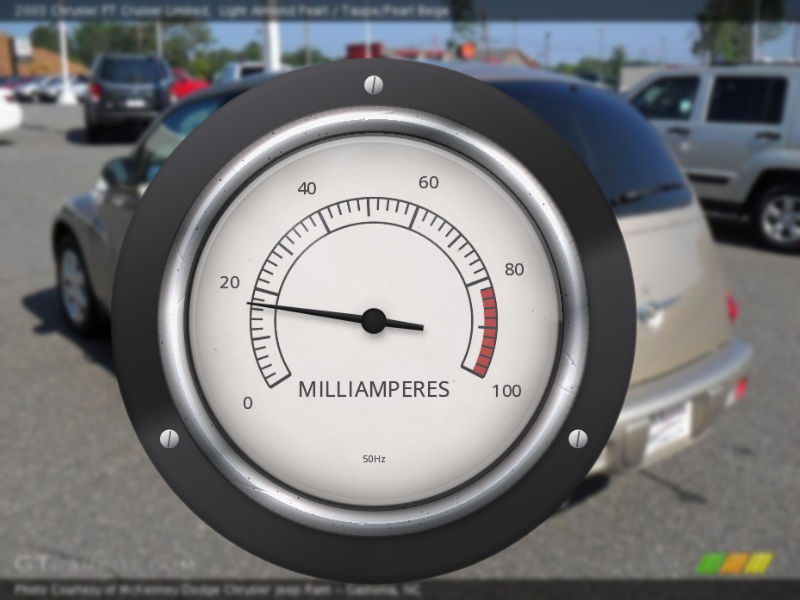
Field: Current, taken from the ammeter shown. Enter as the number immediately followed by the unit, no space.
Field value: 17mA
